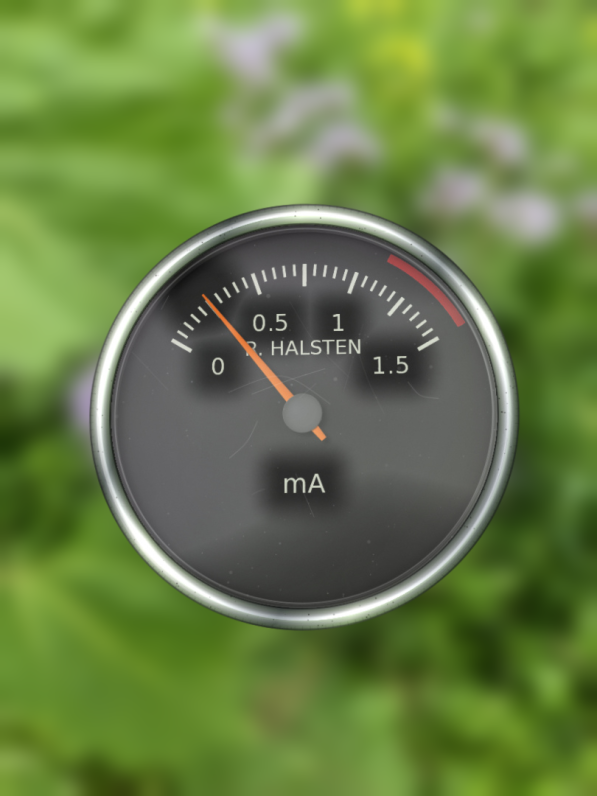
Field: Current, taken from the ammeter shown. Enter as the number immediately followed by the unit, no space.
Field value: 0.25mA
